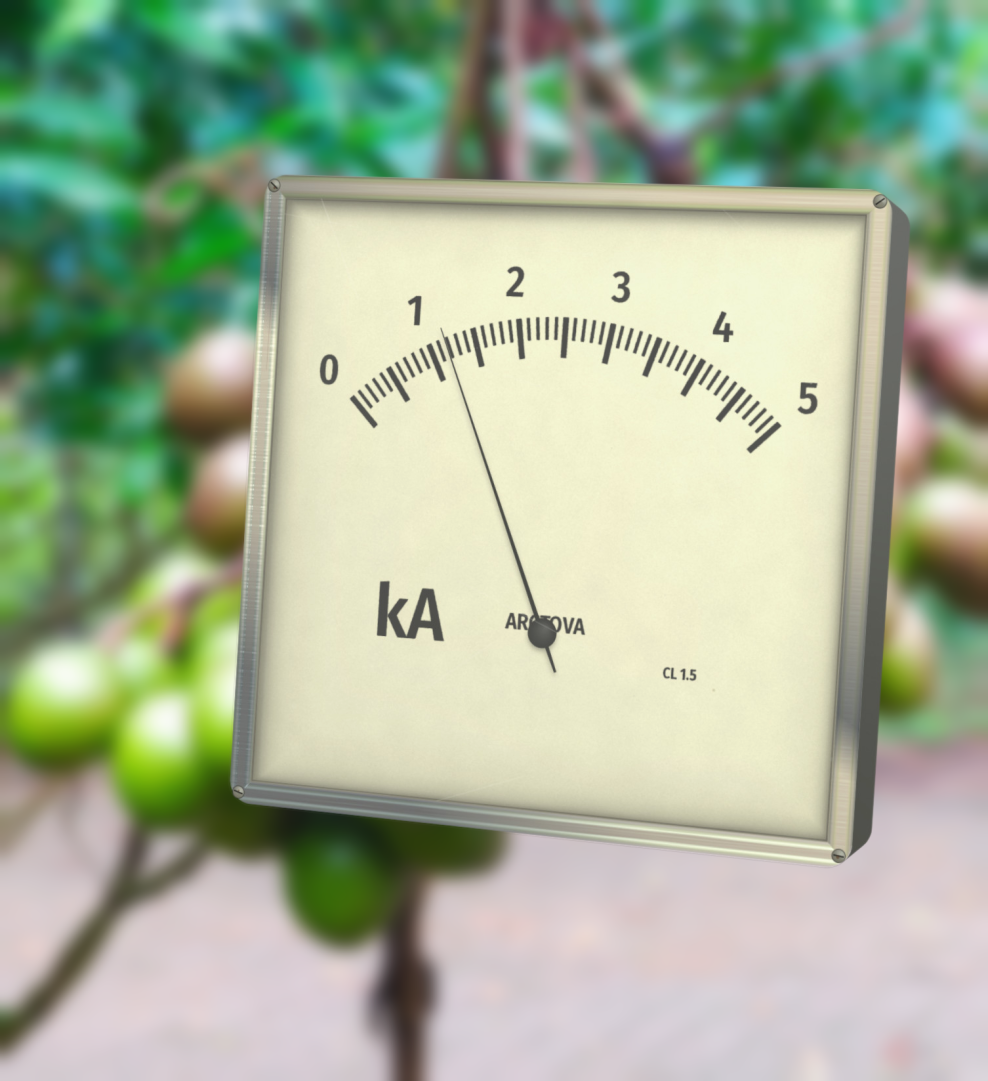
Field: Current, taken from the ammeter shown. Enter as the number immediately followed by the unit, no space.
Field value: 1.2kA
